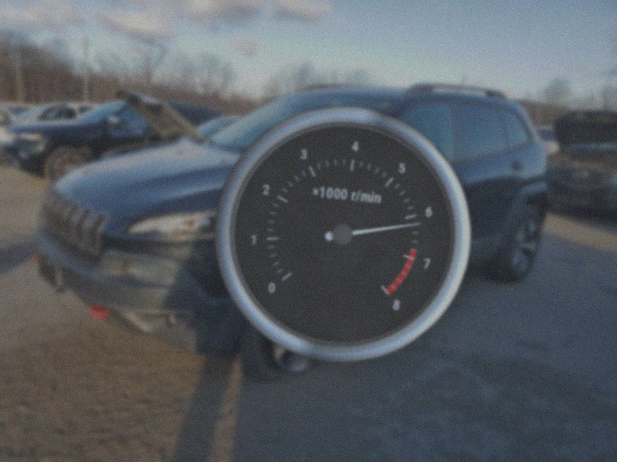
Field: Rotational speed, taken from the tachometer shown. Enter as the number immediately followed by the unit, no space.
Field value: 6200rpm
